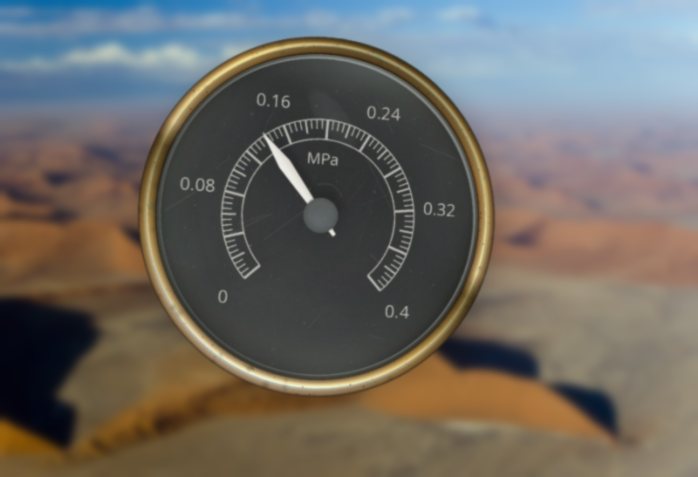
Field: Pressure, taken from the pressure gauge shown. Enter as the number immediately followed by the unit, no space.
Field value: 0.14MPa
